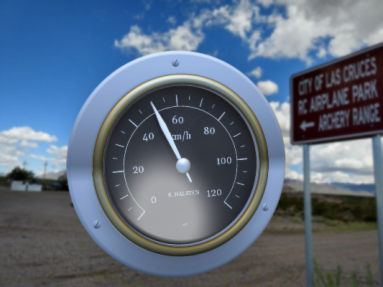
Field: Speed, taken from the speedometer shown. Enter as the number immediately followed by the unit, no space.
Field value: 50km/h
